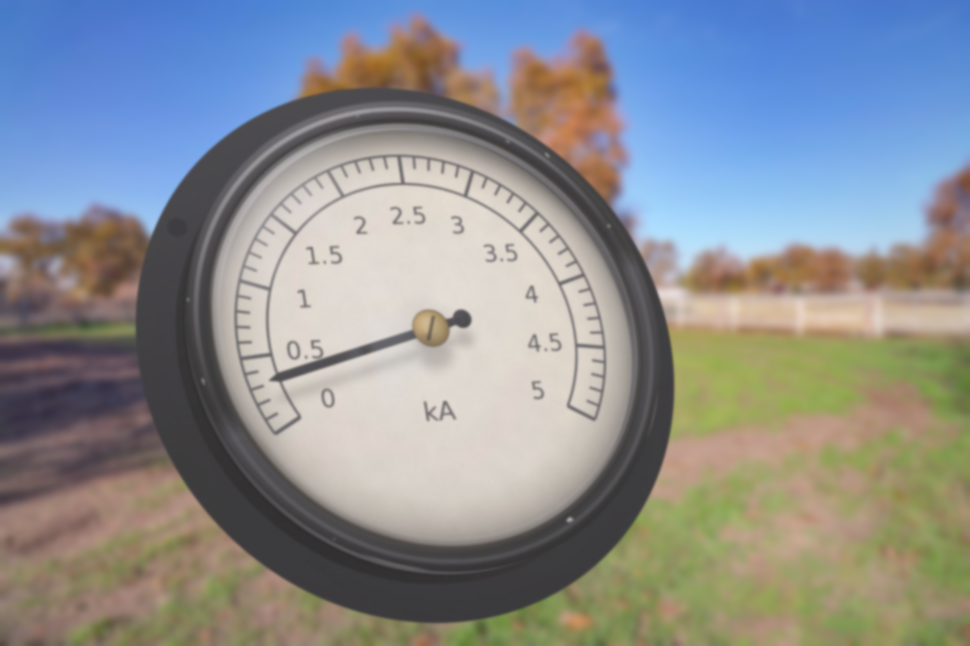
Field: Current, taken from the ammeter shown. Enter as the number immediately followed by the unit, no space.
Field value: 0.3kA
